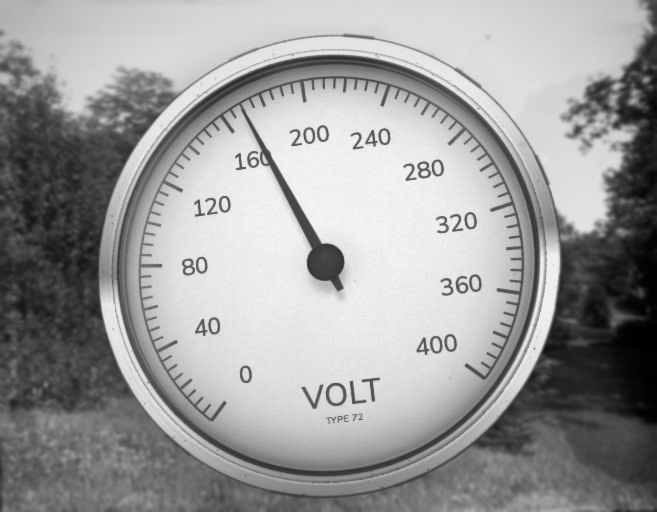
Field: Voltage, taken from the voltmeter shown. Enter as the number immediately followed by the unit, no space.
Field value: 170V
